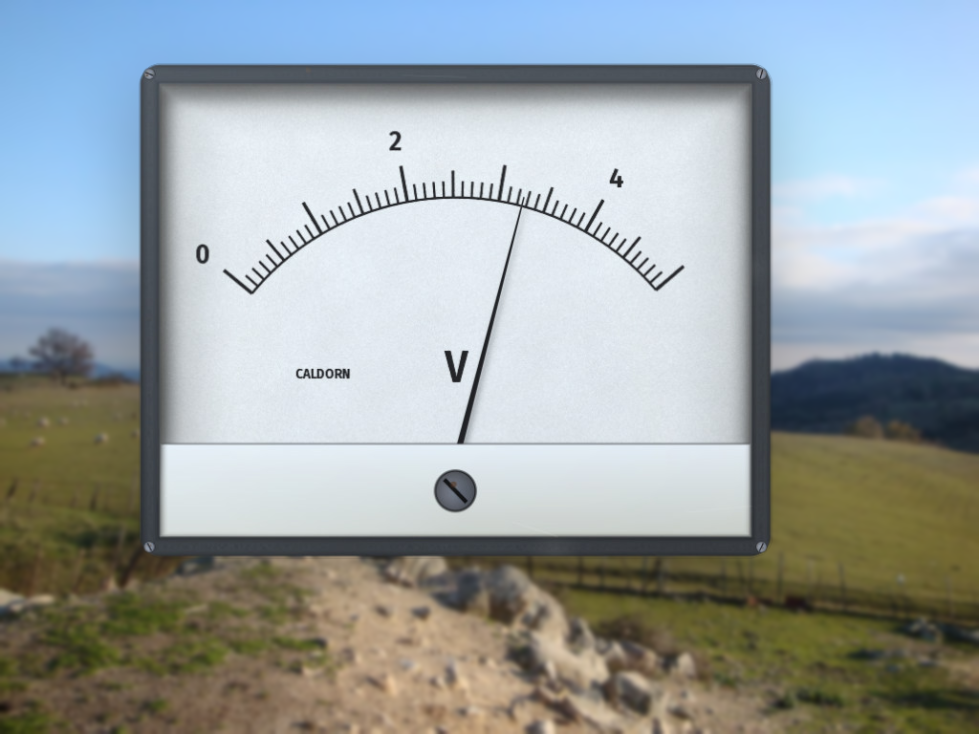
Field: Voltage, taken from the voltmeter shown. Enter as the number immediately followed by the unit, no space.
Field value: 3.25V
